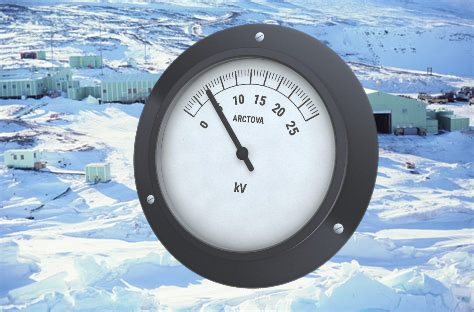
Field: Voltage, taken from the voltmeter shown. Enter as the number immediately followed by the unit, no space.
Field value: 5kV
